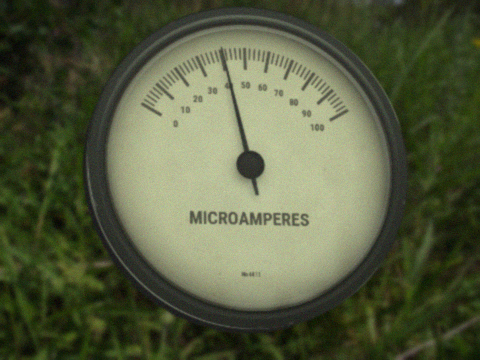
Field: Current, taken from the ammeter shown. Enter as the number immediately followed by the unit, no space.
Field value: 40µA
